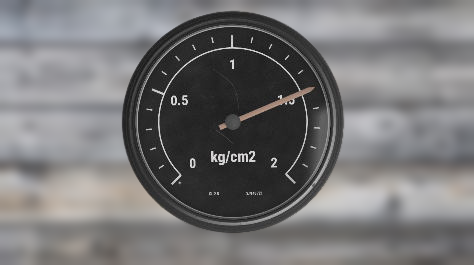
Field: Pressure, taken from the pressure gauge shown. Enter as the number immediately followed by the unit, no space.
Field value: 1.5kg/cm²
